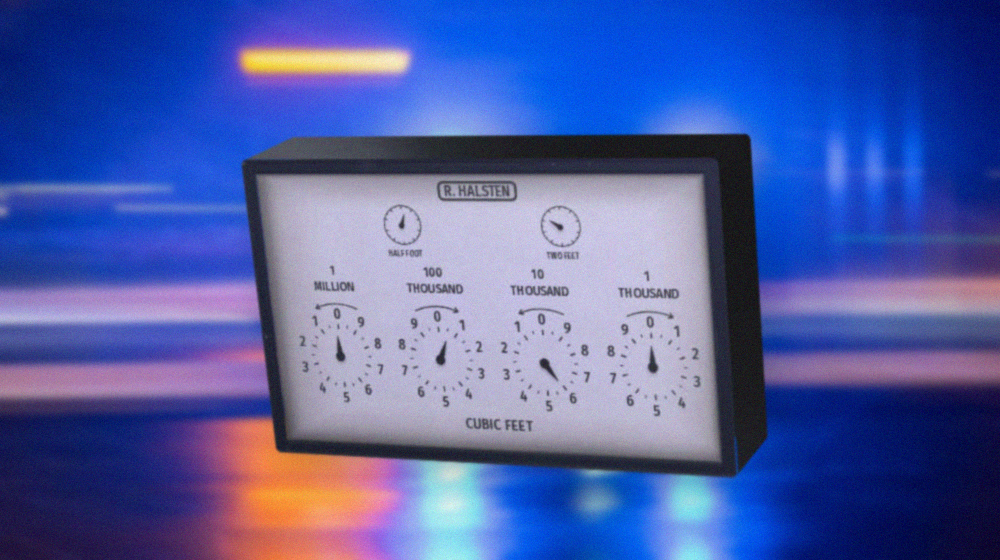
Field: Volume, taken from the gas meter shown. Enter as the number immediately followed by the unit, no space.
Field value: 6000ft³
